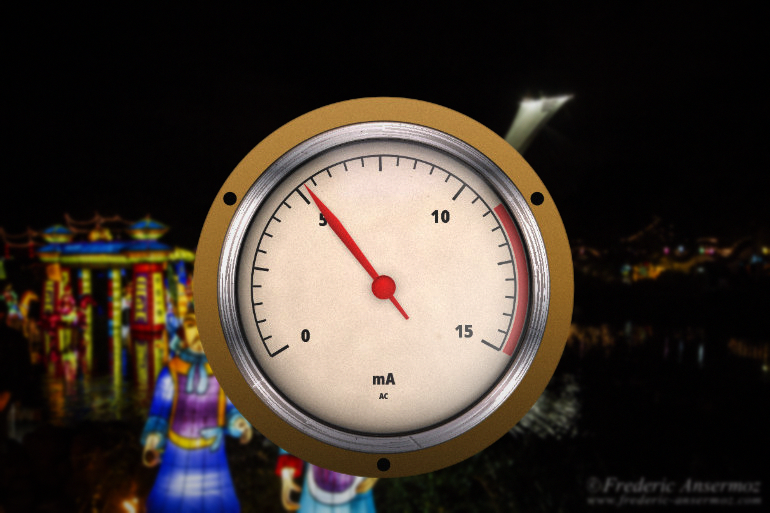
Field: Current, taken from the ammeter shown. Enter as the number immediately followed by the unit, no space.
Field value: 5.25mA
